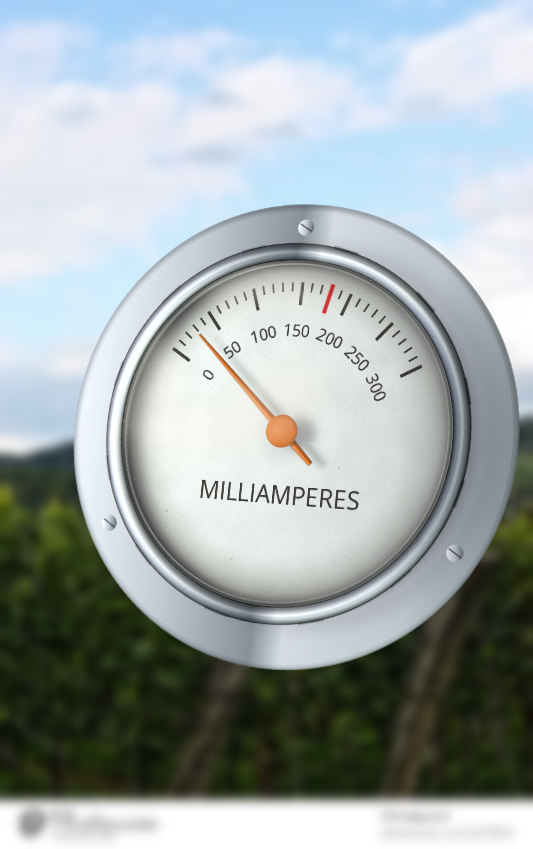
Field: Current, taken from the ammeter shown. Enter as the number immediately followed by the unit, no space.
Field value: 30mA
